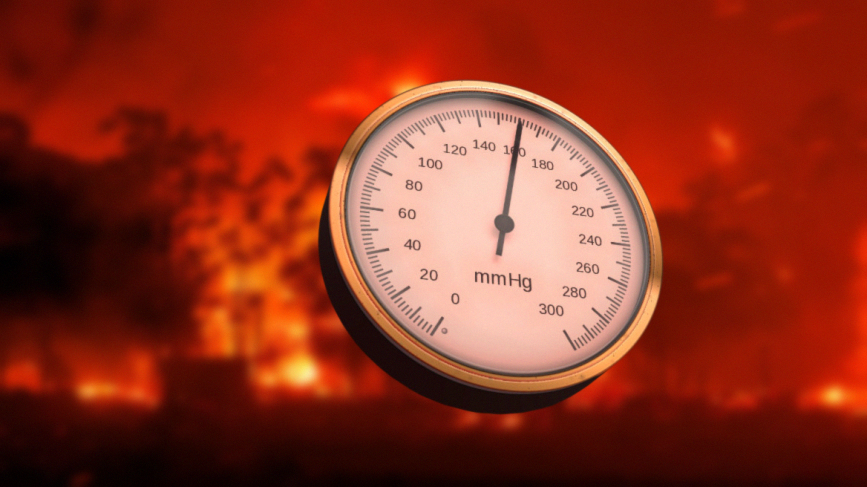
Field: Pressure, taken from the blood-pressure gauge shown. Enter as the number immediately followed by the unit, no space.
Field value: 160mmHg
